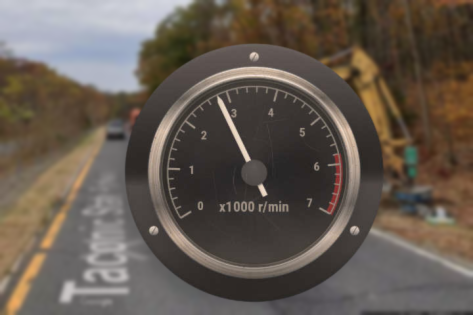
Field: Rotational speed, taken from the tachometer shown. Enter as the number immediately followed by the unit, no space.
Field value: 2800rpm
